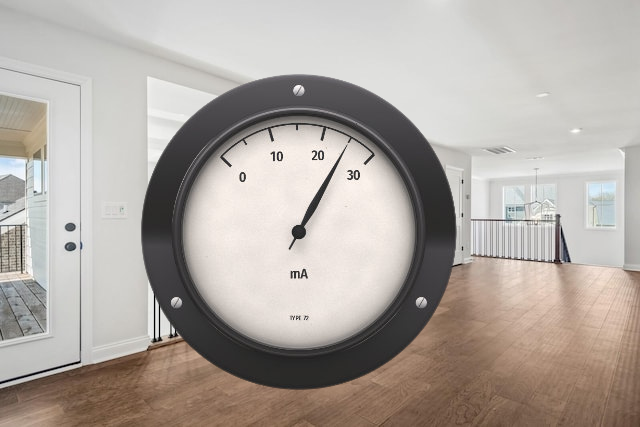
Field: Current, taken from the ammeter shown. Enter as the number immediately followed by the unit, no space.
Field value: 25mA
